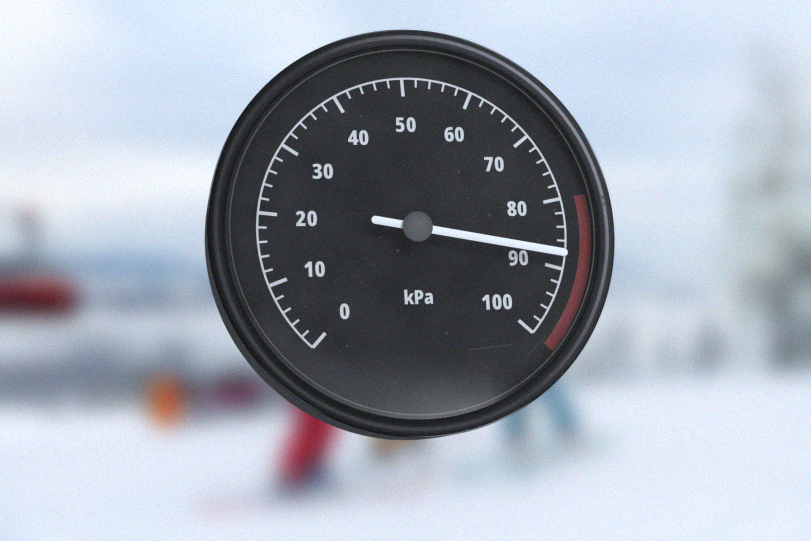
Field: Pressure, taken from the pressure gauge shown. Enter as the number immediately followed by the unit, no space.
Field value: 88kPa
